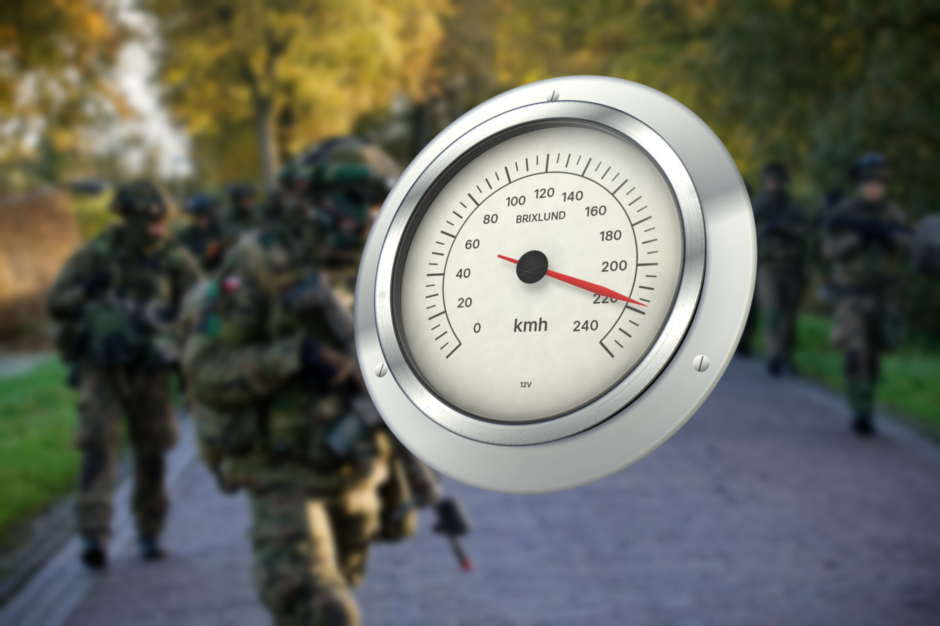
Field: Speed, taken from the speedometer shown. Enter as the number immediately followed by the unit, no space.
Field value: 217.5km/h
